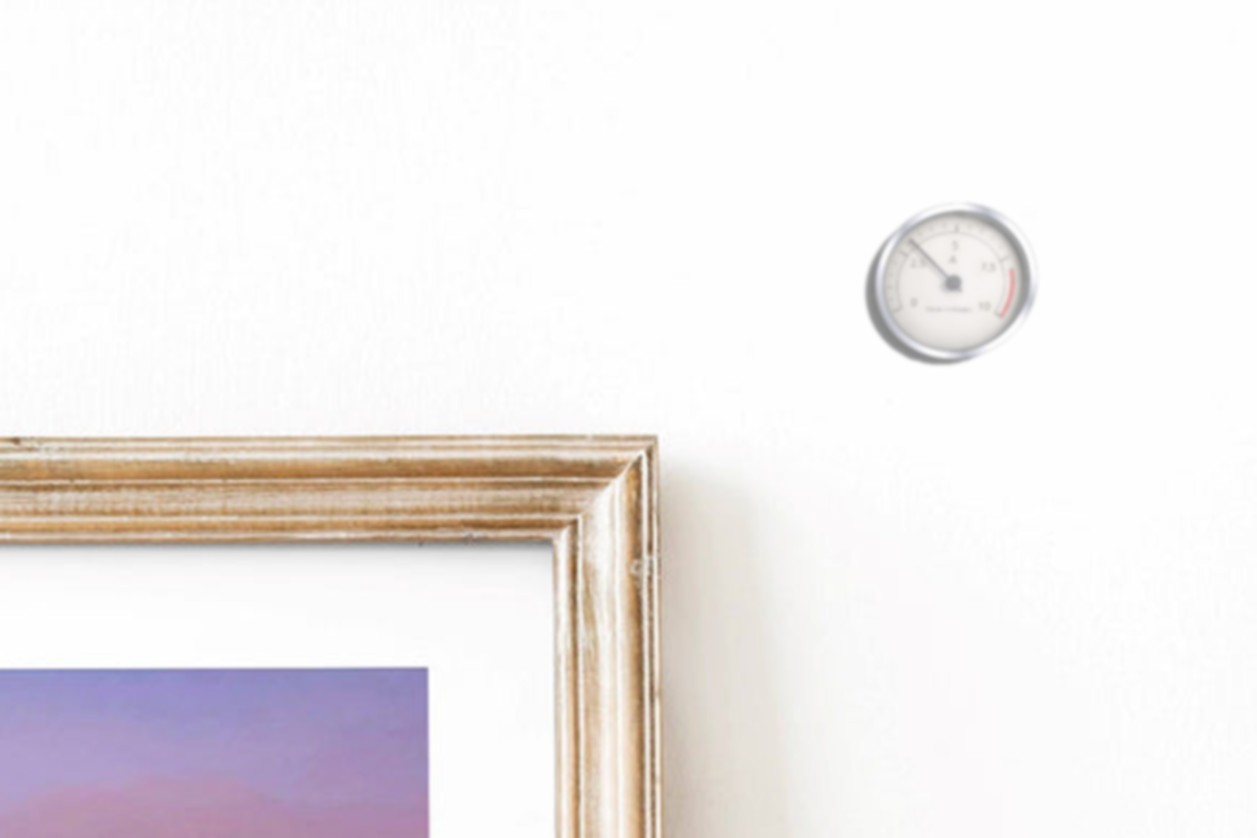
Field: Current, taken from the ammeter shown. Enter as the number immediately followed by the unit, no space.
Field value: 3A
